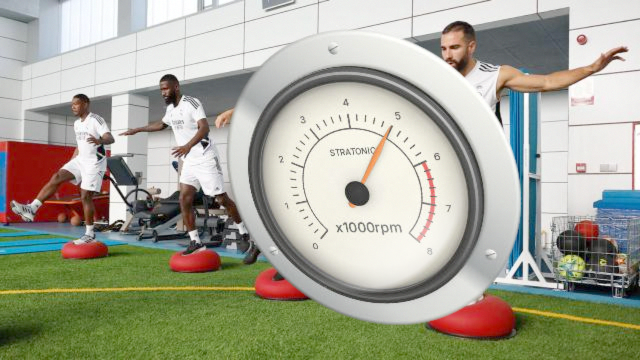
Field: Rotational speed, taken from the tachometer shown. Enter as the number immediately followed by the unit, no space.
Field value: 5000rpm
